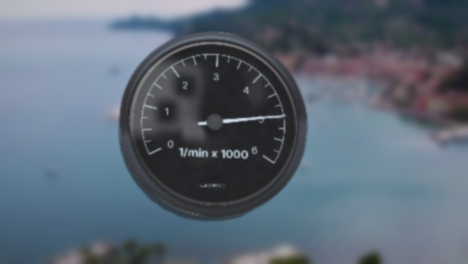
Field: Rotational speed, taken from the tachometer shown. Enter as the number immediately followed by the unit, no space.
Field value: 5000rpm
